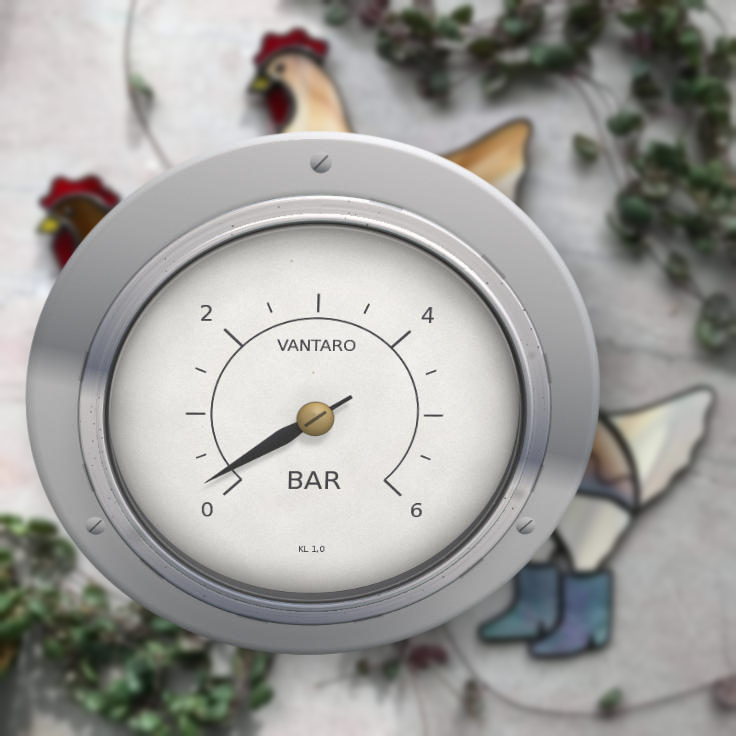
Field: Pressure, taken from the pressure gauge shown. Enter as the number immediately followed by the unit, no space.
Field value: 0.25bar
